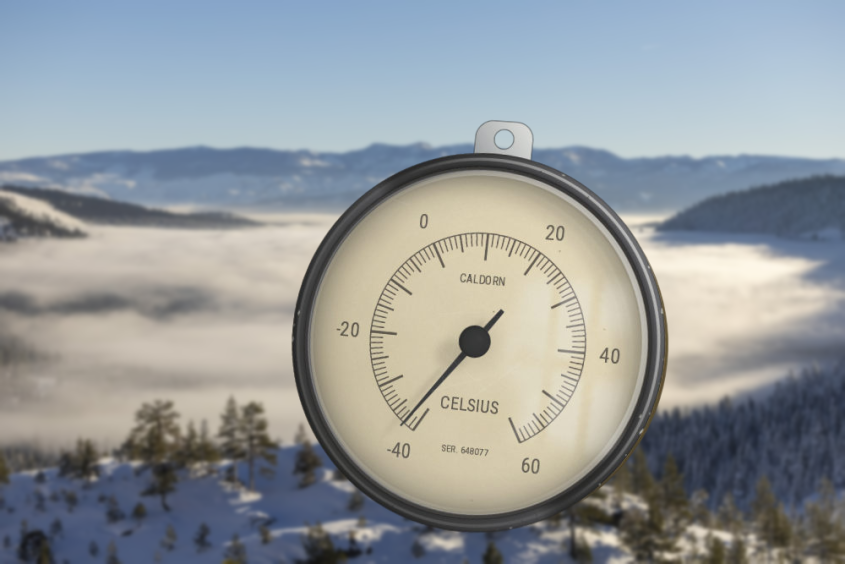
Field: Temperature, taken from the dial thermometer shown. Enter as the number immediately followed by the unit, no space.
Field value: -38°C
